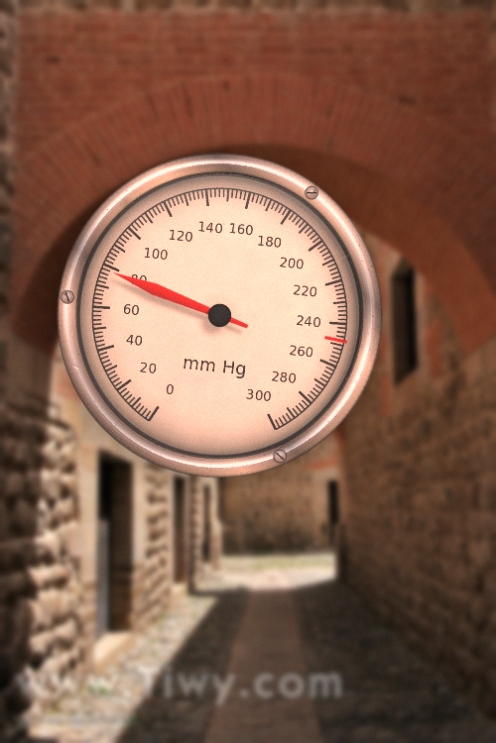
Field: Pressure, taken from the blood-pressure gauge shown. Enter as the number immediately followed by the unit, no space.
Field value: 78mmHg
